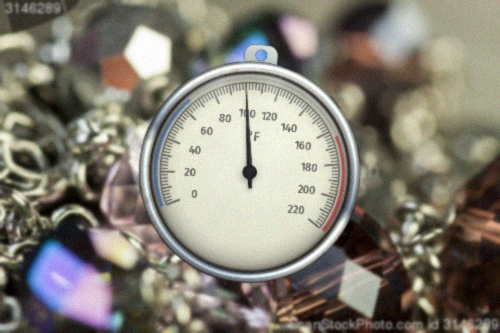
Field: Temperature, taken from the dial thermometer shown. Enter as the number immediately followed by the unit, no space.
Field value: 100°F
